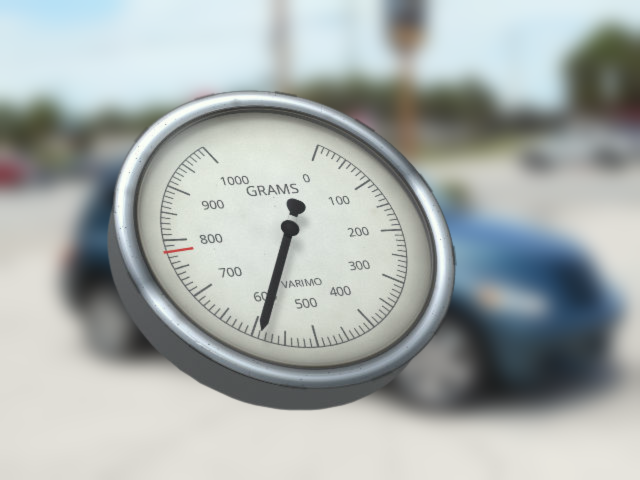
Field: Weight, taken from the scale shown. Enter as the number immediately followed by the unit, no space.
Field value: 590g
